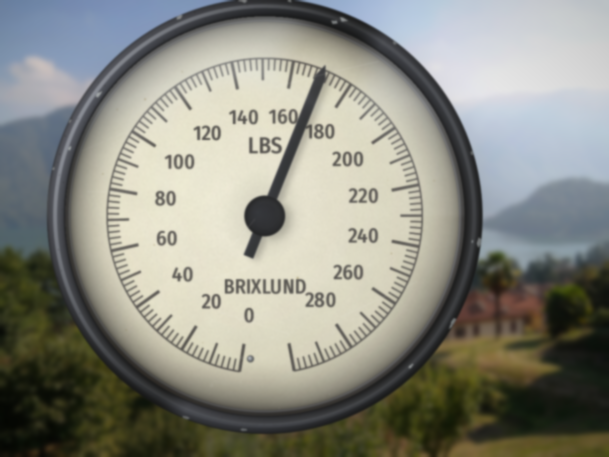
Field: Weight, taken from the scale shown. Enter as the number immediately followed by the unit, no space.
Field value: 170lb
